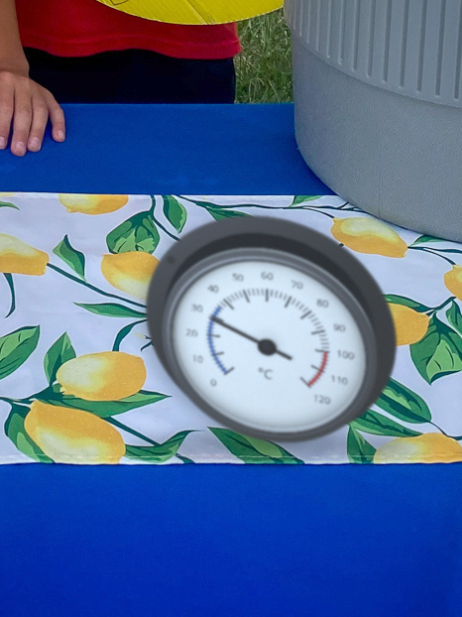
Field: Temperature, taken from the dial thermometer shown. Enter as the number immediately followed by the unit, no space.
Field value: 30°C
